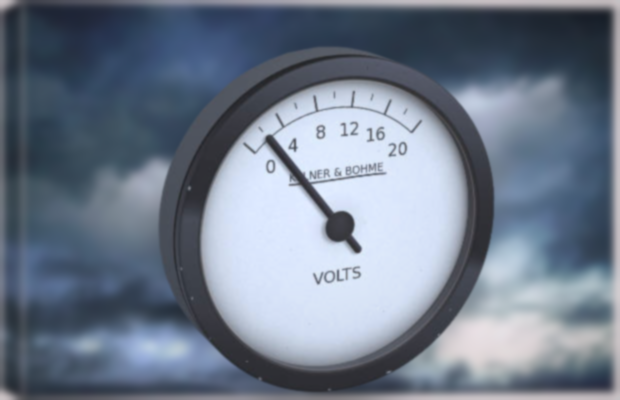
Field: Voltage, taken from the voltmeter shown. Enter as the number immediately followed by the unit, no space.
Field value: 2V
